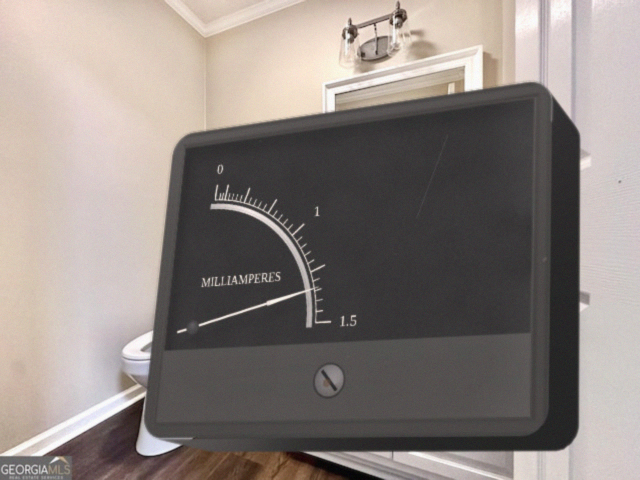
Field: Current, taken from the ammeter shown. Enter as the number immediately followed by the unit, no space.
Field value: 1.35mA
